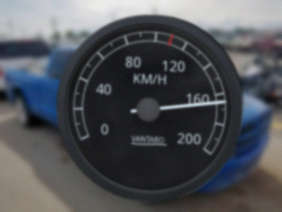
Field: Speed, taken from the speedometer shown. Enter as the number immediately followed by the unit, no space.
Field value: 165km/h
